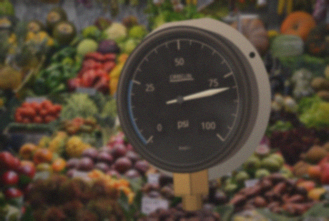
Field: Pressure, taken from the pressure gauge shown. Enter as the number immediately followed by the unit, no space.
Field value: 80psi
